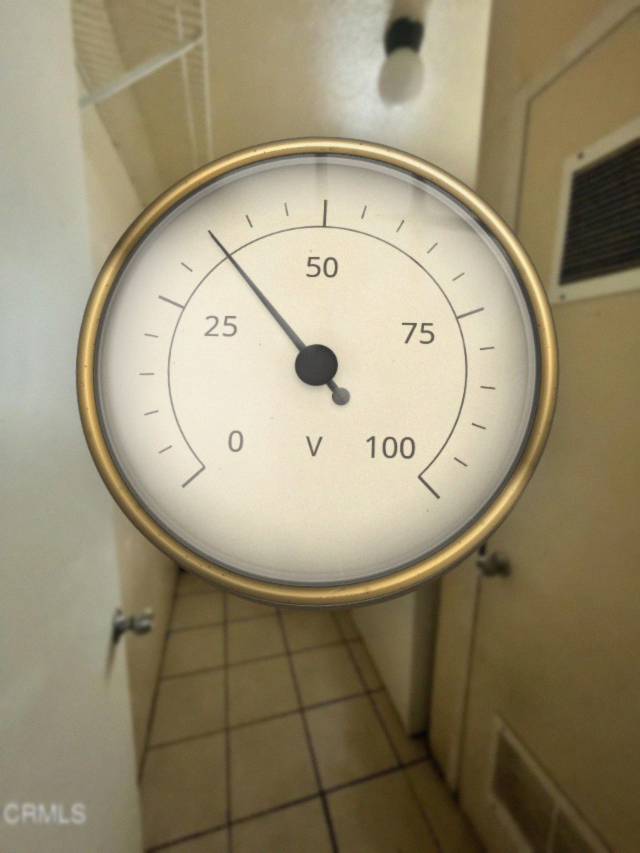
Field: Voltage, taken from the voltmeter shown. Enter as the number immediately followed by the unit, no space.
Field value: 35V
